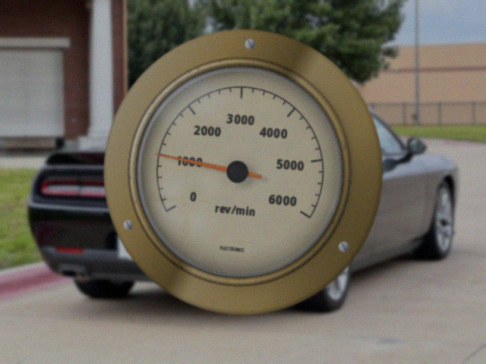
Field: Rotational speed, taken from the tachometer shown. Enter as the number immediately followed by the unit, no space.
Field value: 1000rpm
